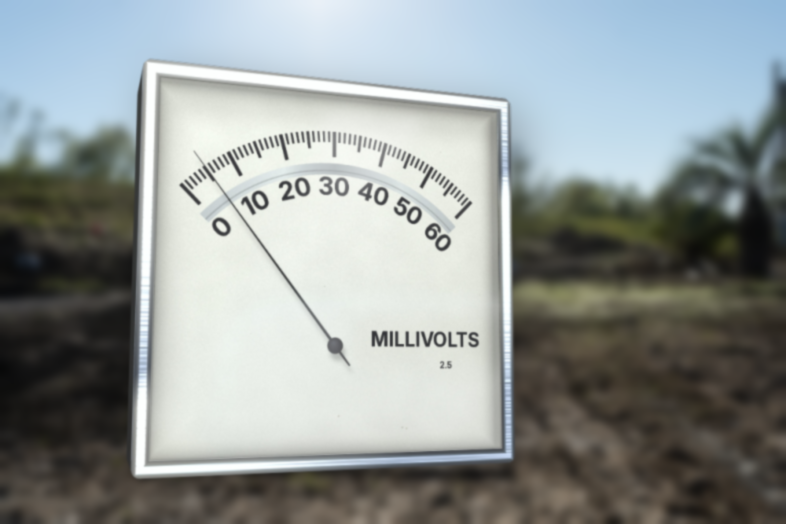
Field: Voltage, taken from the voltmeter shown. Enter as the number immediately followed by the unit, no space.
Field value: 5mV
